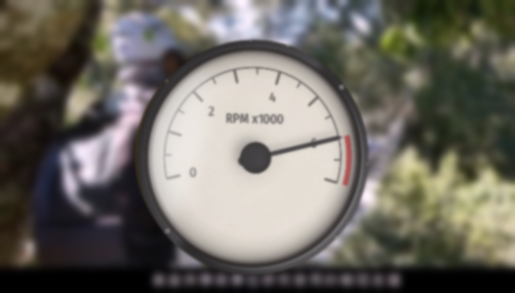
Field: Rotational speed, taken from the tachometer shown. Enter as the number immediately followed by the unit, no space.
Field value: 6000rpm
